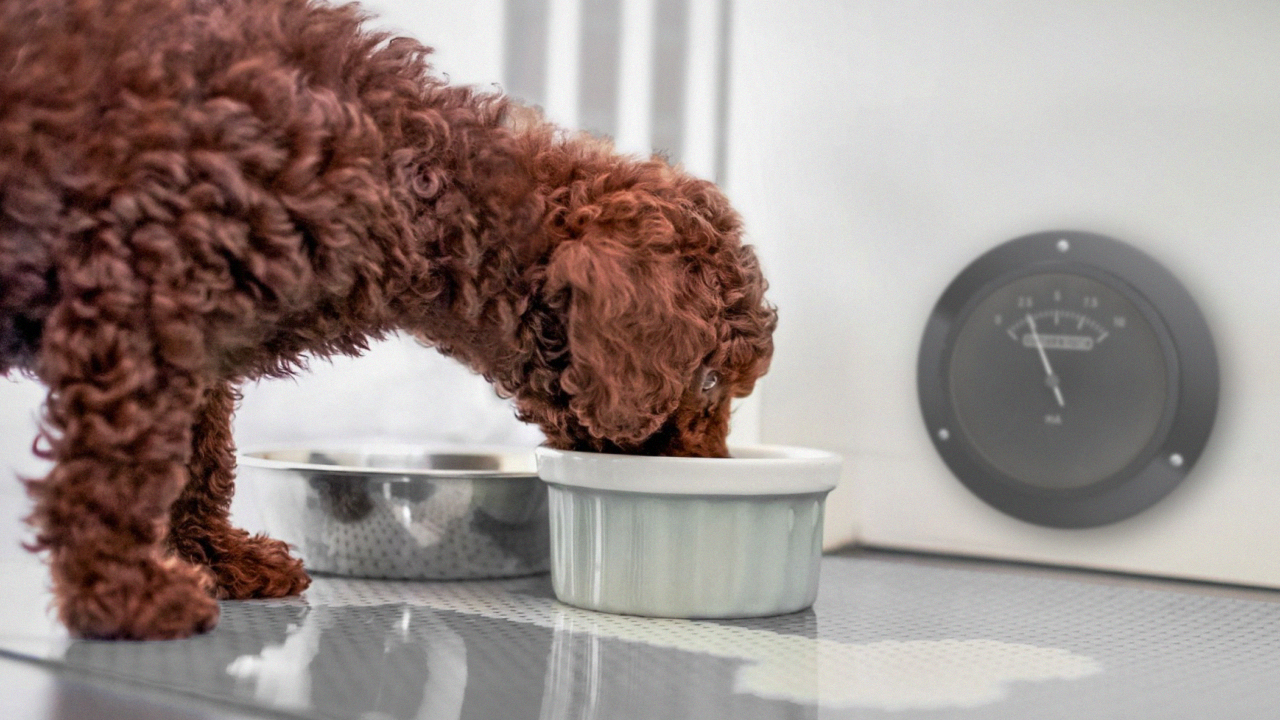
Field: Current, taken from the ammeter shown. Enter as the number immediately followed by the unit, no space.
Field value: 2.5mA
